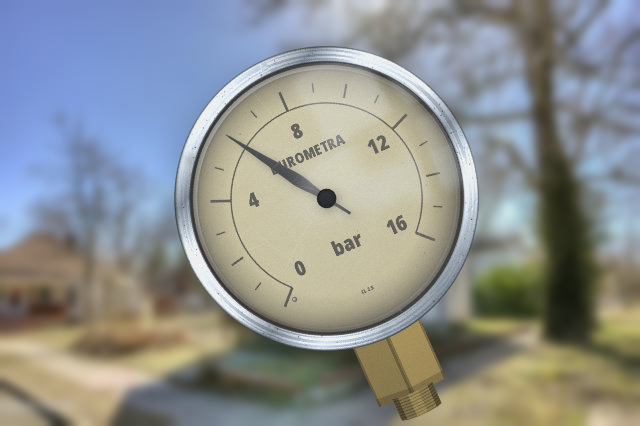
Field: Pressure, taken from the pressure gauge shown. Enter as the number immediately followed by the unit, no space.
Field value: 6bar
